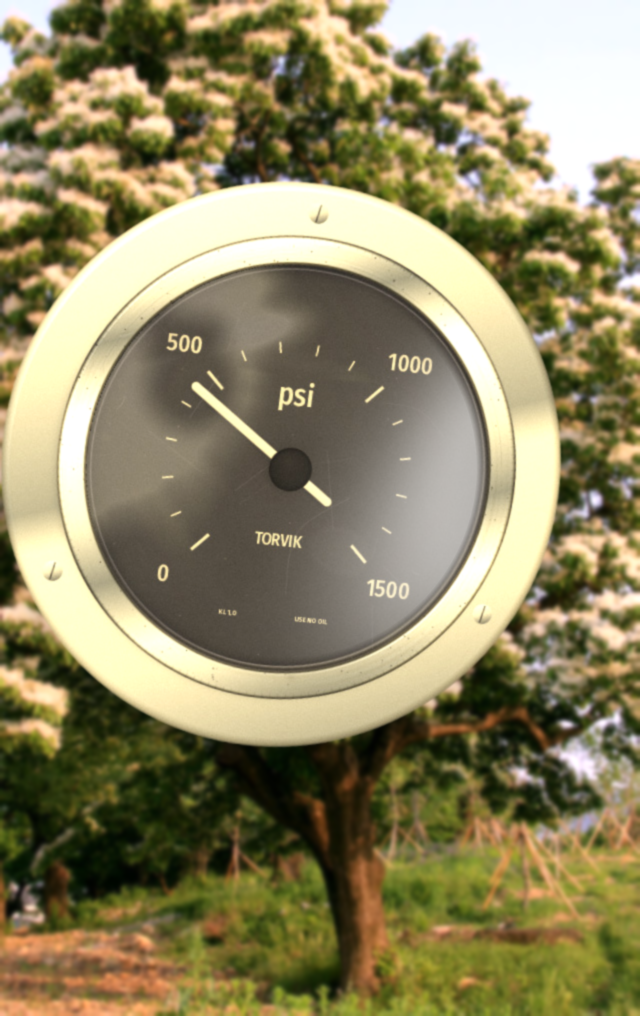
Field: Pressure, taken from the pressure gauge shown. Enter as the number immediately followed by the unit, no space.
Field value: 450psi
